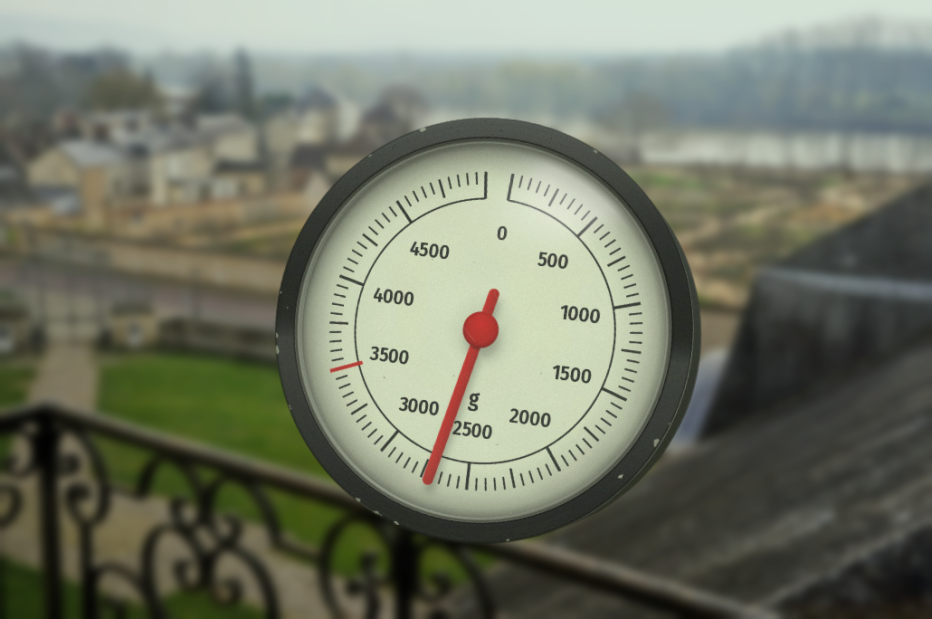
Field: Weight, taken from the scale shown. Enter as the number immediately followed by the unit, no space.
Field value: 2700g
